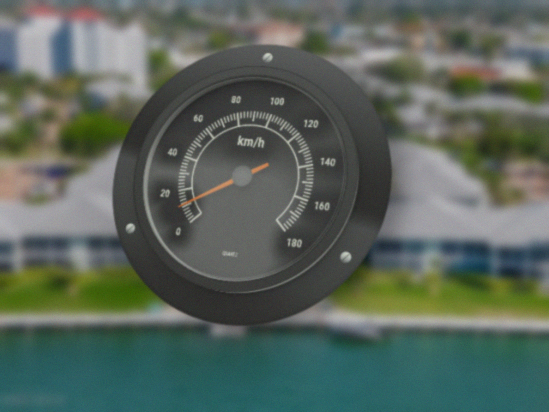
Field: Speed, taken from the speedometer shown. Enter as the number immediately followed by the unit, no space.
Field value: 10km/h
